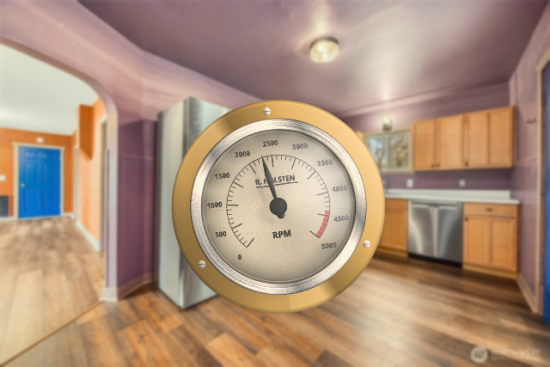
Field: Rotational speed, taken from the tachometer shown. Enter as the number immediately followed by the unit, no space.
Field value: 2300rpm
